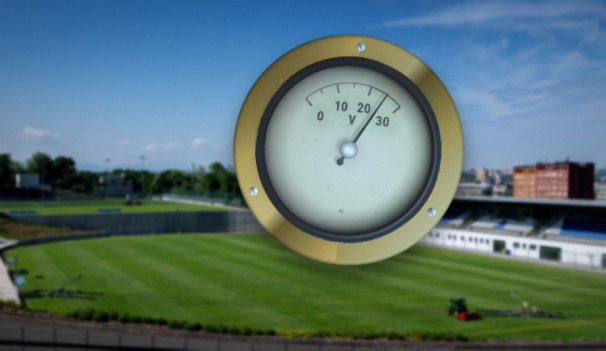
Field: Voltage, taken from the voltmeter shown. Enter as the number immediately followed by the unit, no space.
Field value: 25V
